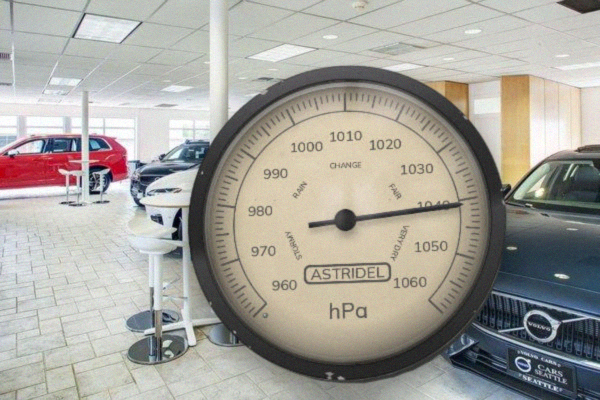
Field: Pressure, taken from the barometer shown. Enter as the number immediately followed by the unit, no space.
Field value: 1041hPa
